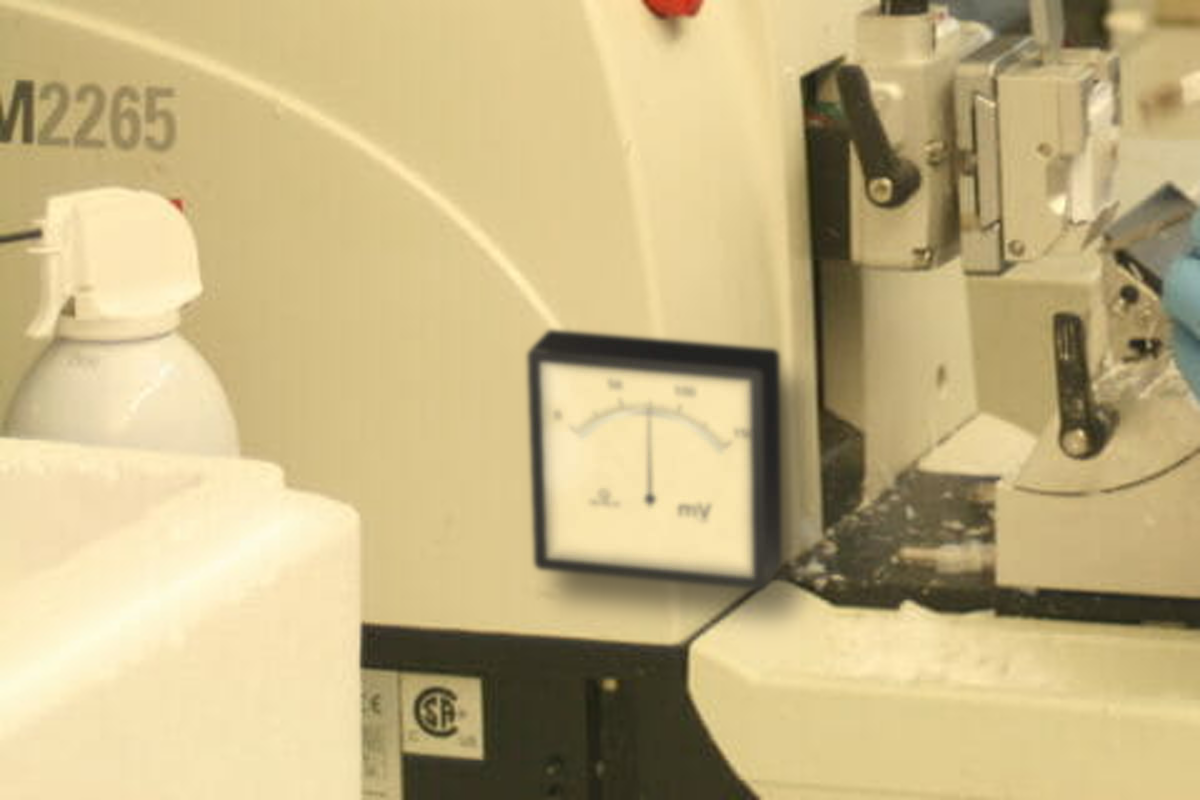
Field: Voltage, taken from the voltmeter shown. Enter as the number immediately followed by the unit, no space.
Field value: 75mV
